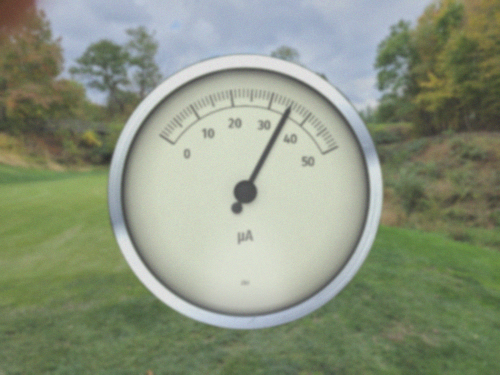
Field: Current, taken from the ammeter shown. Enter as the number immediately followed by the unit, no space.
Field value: 35µA
